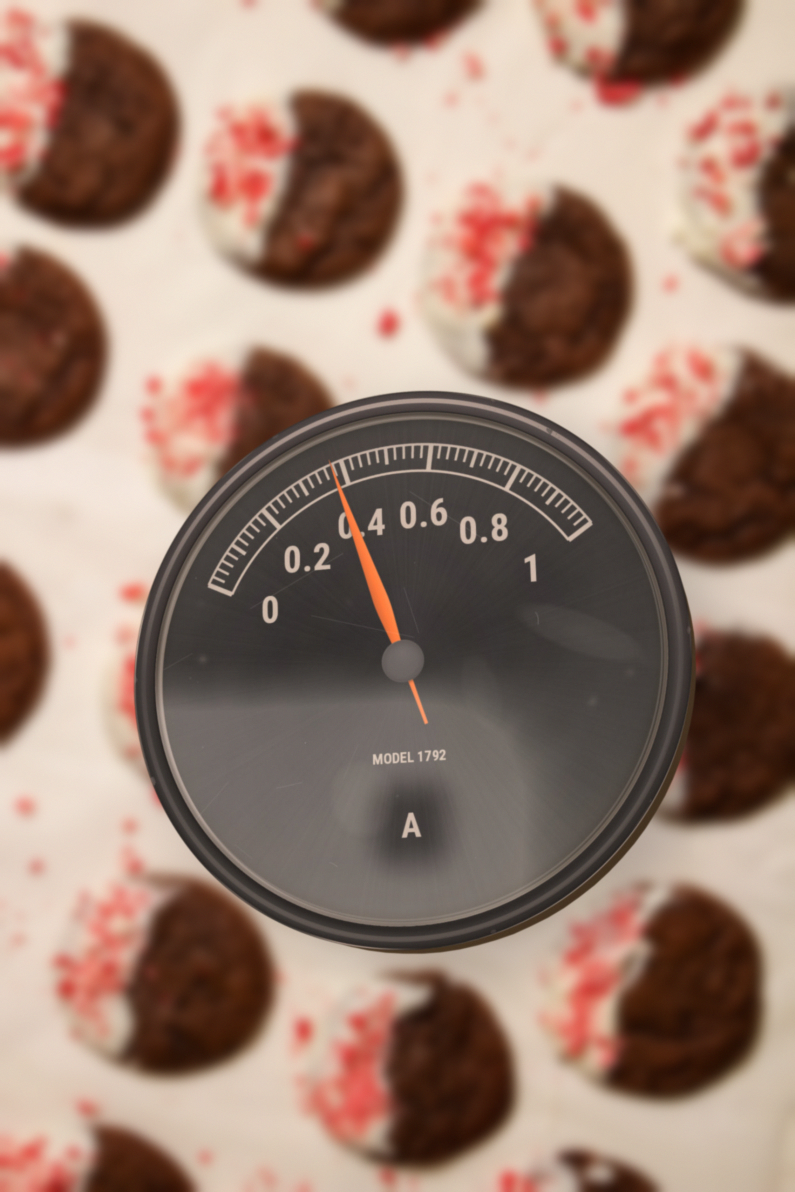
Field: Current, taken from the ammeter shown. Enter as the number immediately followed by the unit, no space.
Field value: 0.38A
